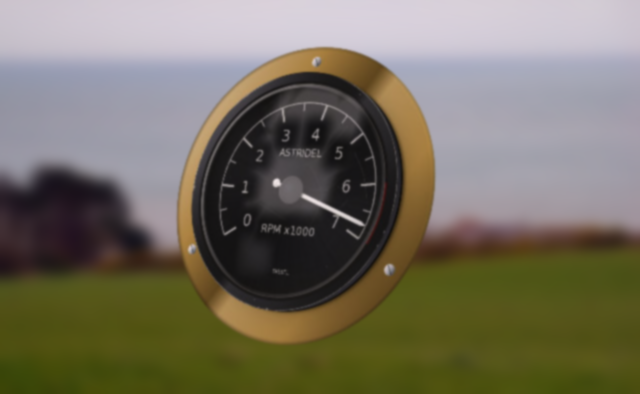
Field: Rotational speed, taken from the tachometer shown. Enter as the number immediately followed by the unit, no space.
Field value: 6750rpm
